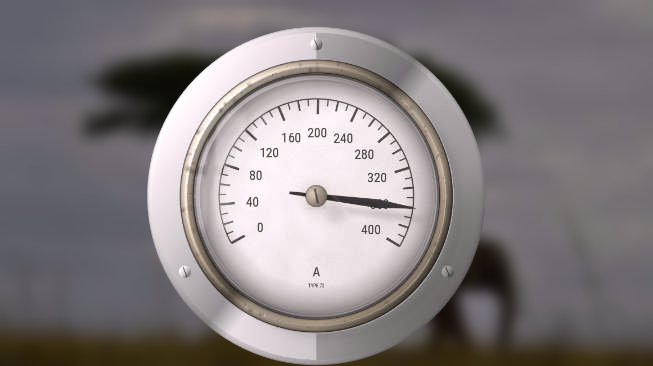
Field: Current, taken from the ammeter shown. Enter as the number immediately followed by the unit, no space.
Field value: 360A
